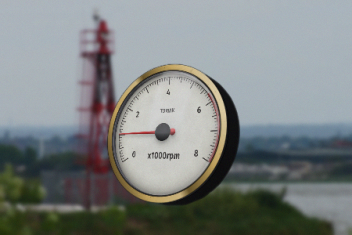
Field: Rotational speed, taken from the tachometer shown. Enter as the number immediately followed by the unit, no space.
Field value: 1000rpm
